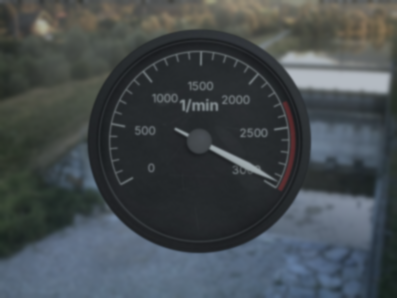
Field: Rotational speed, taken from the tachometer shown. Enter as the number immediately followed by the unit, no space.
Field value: 2950rpm
